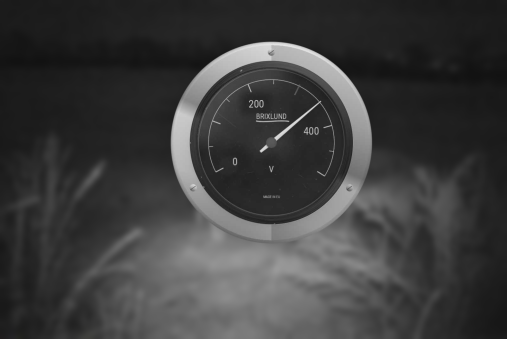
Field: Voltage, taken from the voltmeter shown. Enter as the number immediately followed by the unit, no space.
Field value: 350V
